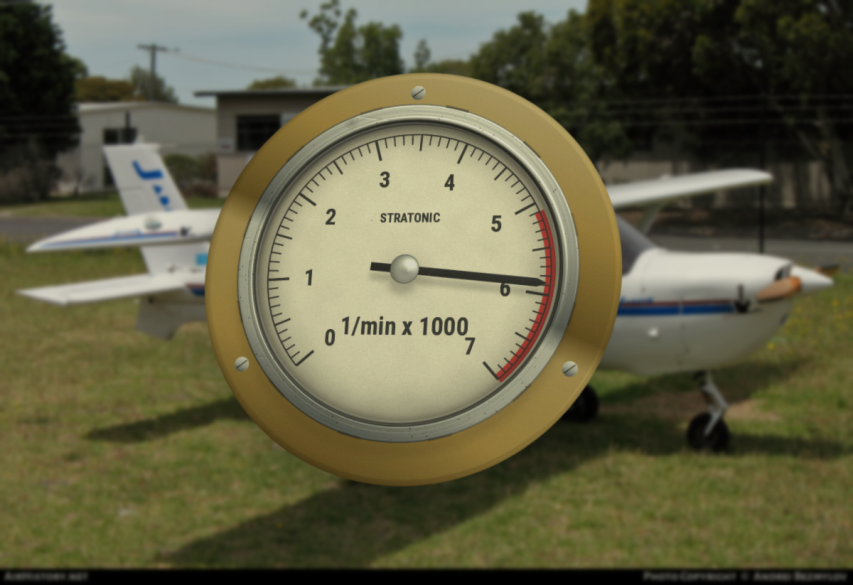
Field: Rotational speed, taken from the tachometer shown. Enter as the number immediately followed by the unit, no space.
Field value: 5900rpm
